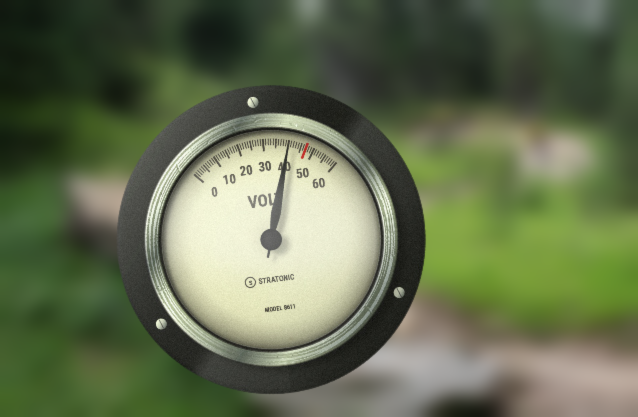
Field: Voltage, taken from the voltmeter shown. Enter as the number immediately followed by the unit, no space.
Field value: 40V
